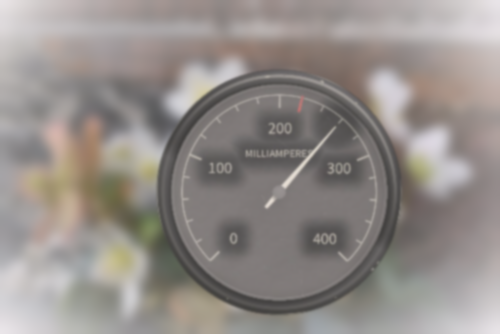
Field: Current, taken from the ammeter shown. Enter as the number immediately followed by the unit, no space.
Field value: 260mA
